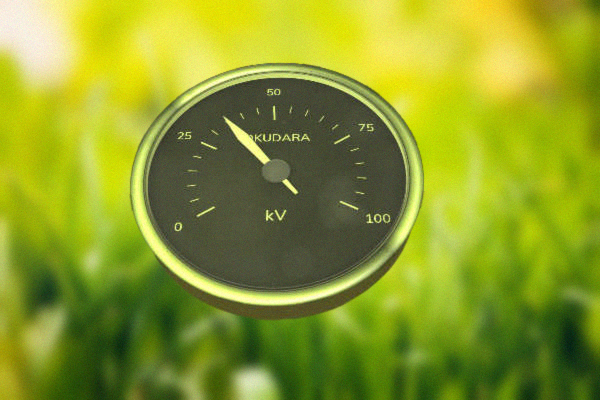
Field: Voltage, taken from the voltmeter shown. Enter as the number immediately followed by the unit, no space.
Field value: 35kV
